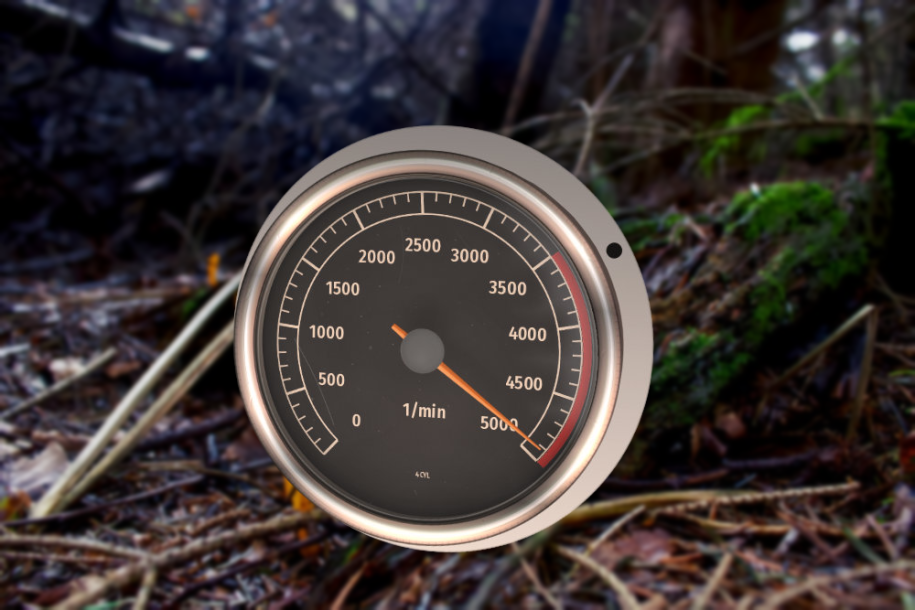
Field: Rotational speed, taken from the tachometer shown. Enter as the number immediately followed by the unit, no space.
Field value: 4900rpm
